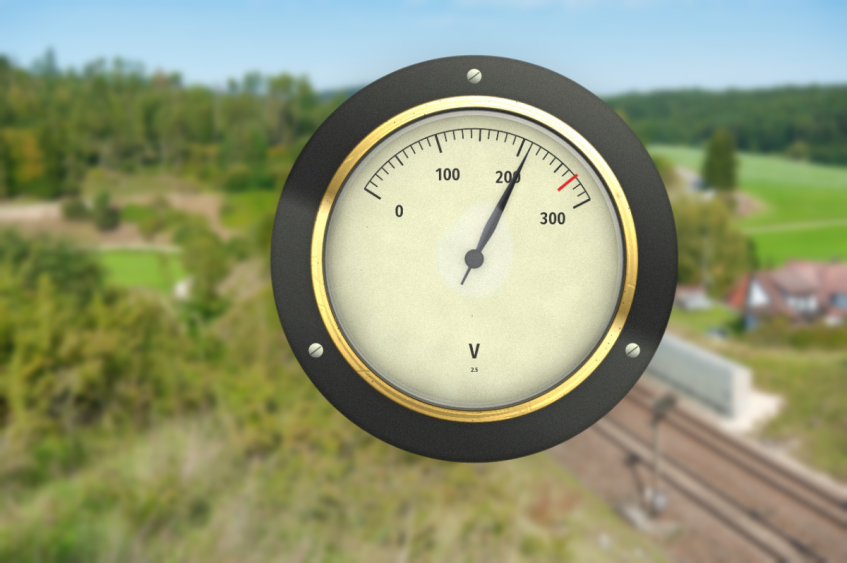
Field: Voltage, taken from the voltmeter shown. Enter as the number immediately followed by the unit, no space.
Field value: 210V
